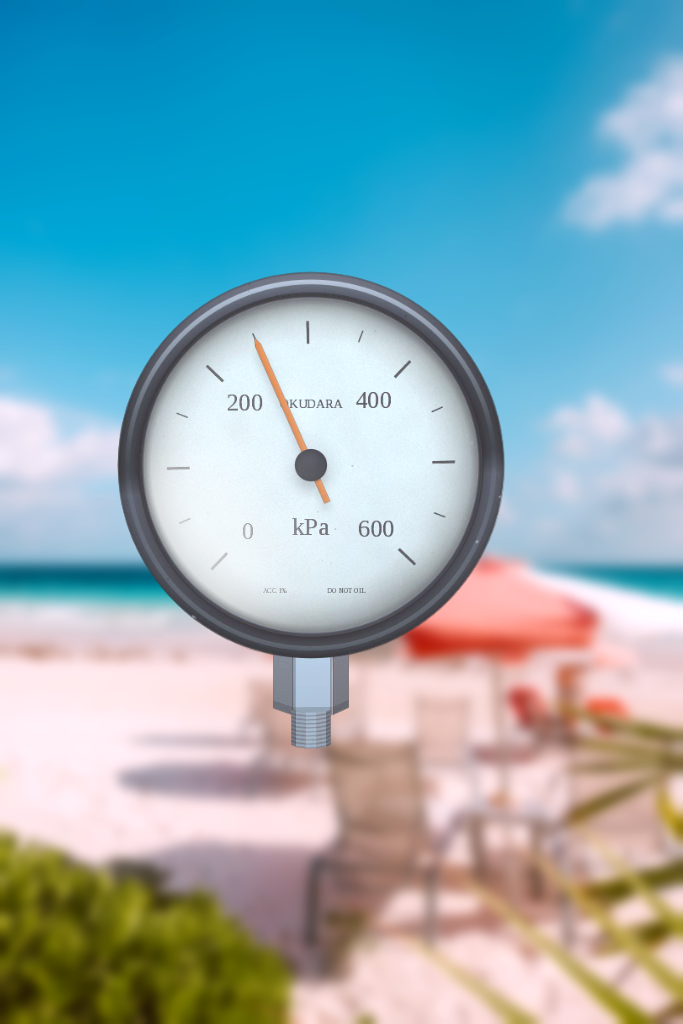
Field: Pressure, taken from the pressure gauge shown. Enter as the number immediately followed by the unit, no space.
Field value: 250kPa
